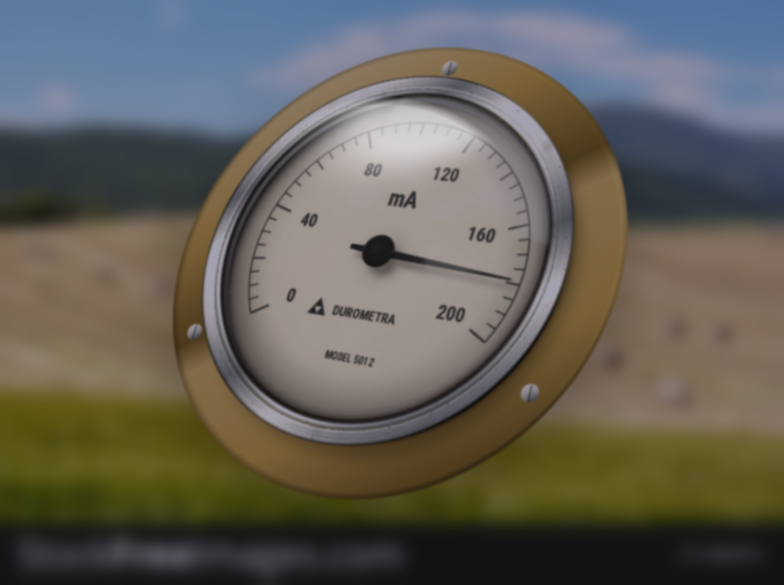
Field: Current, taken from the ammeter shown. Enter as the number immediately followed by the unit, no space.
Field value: 180mA
